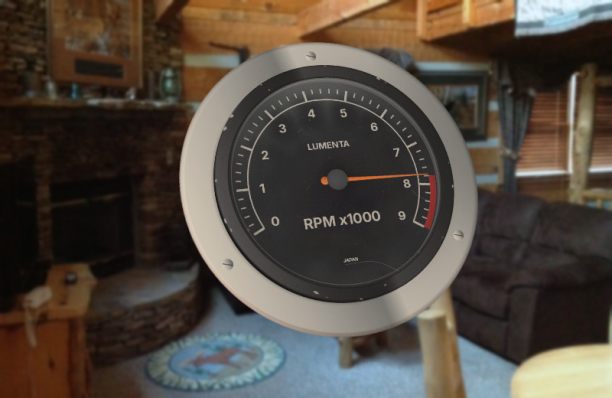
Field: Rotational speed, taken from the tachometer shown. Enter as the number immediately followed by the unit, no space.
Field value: 7800rpm
